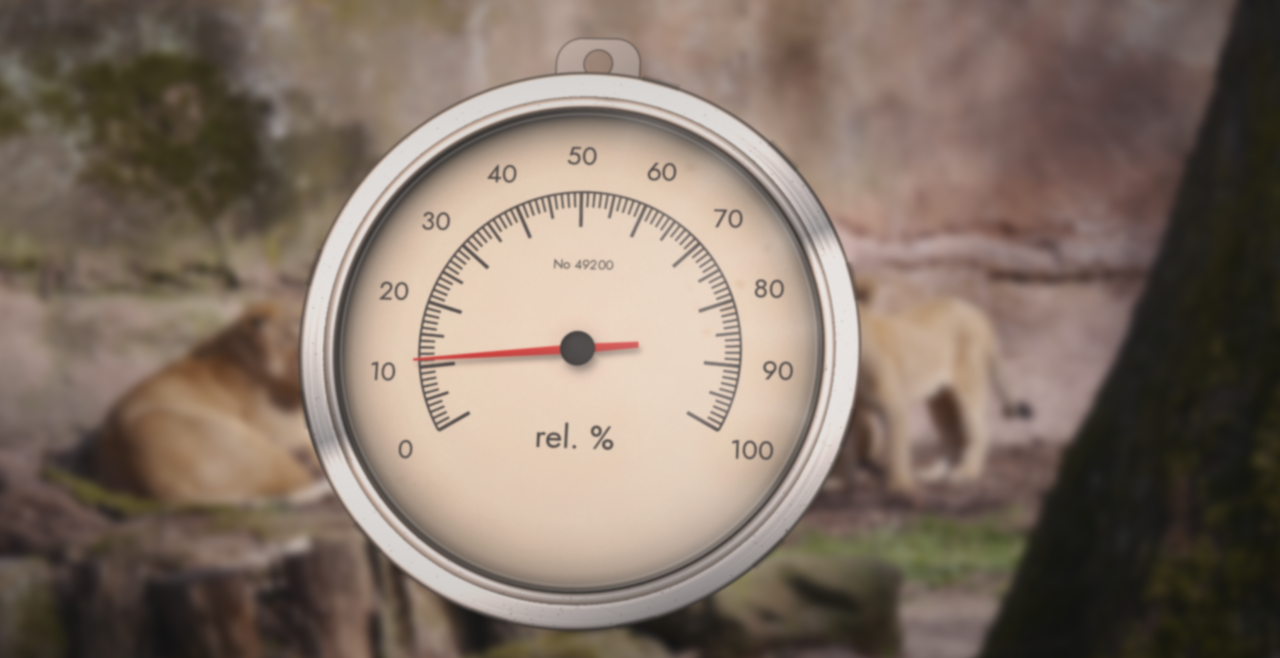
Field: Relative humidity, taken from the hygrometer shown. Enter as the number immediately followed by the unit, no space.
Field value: 11%
